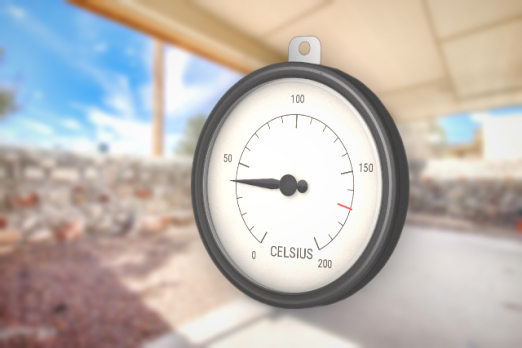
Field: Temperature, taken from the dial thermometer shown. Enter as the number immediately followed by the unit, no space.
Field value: 40°C
